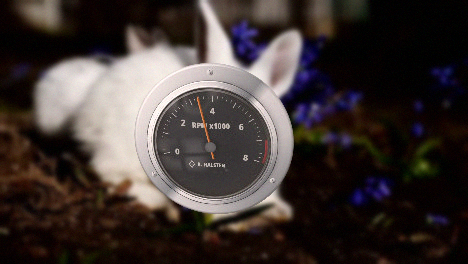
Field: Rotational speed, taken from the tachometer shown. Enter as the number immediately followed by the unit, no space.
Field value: 3400rpm
